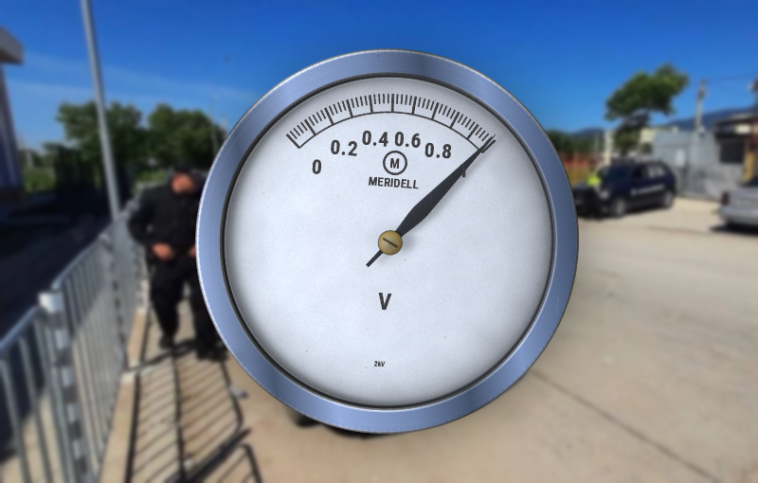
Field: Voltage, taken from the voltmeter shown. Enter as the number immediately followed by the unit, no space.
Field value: 0.98V
